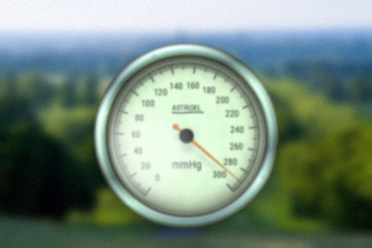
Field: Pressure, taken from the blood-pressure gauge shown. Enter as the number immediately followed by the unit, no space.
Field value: 290mmHg
